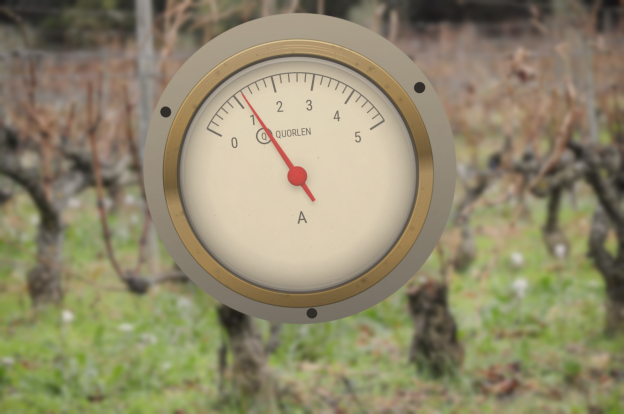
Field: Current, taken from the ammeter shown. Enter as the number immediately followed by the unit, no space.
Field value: 1.2A
